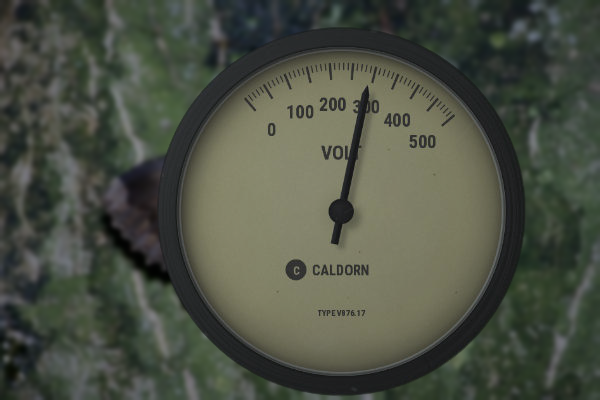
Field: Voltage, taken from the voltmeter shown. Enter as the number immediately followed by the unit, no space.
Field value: 290V
